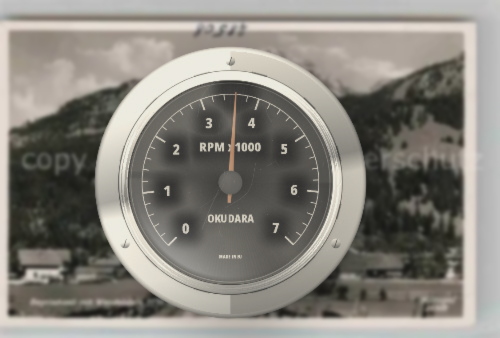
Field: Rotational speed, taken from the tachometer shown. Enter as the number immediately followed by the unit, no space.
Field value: 3600rpm
